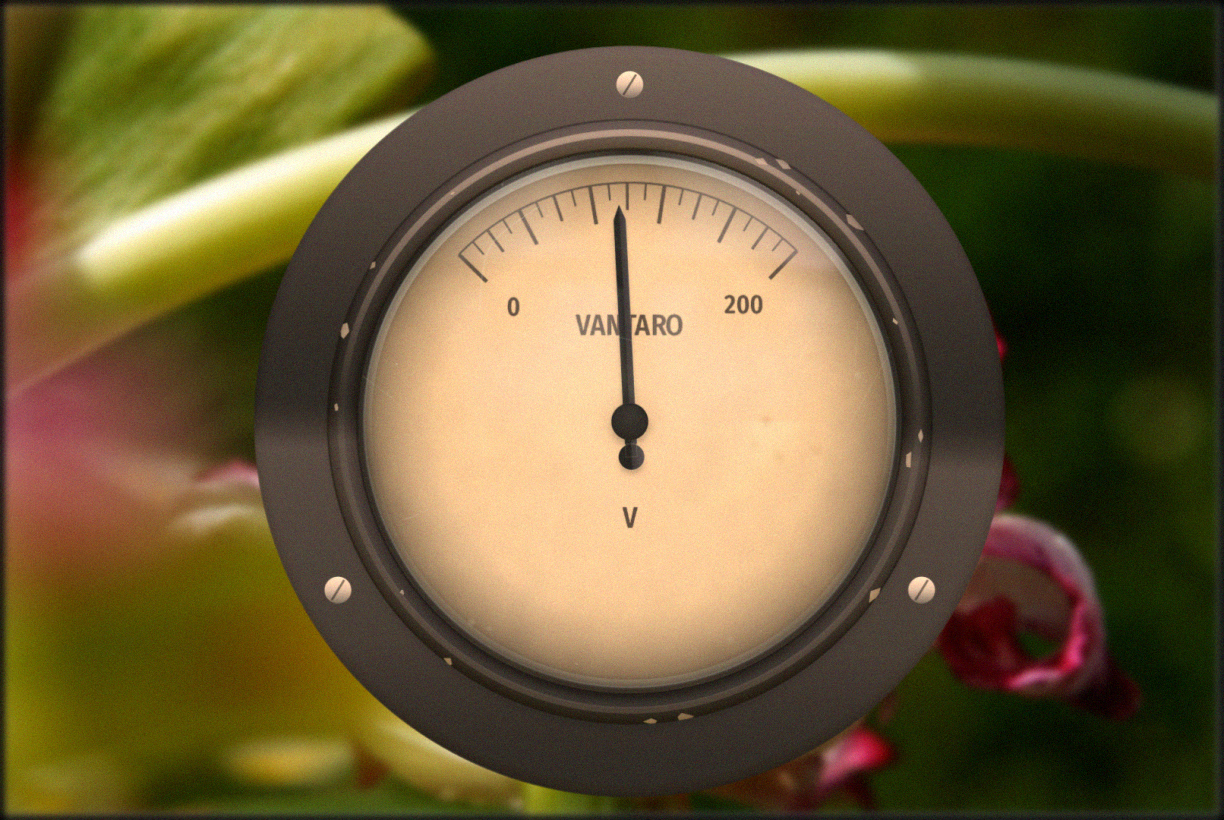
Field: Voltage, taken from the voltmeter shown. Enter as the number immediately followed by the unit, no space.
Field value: 95V
